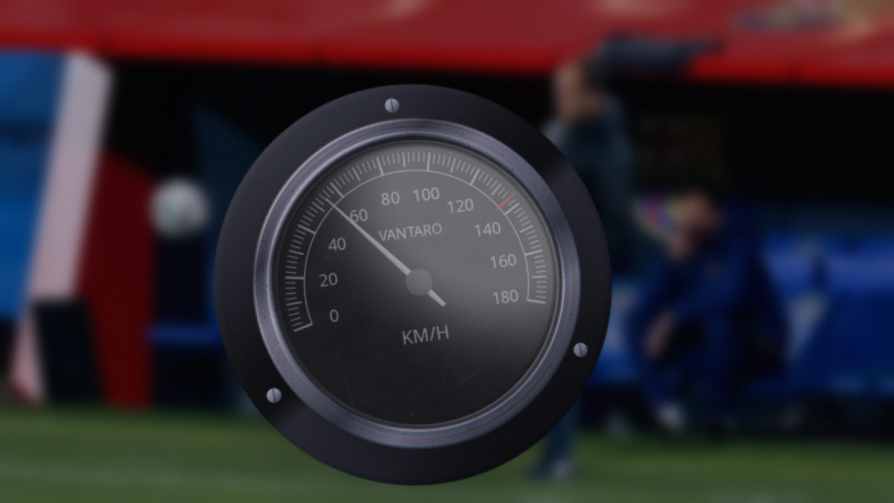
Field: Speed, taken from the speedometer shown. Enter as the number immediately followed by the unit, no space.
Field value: 54km/h
